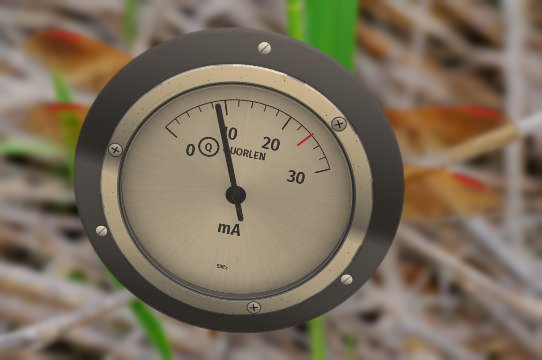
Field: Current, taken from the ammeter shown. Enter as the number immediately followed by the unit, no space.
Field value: 9mA
